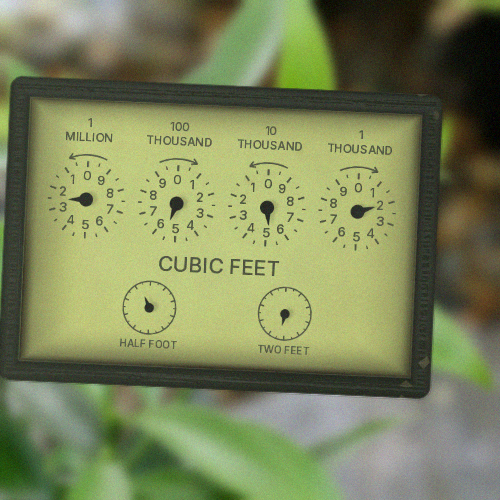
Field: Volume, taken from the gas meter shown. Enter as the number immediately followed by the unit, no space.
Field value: 255200ft³
